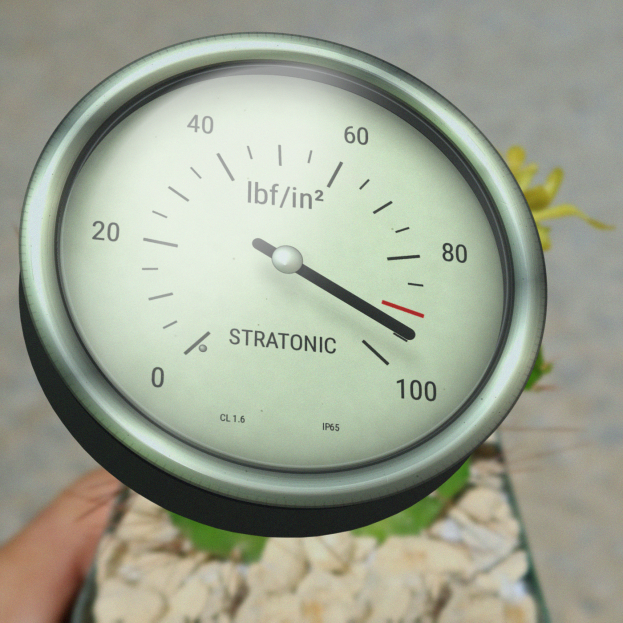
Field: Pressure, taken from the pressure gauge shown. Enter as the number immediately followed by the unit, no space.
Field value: 95psi
